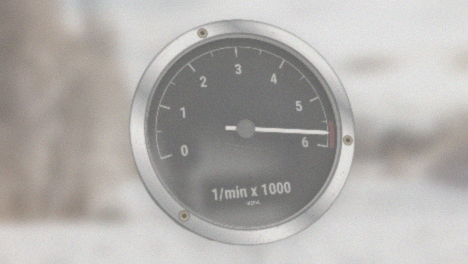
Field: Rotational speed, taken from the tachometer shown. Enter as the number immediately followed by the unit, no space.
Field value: 5750rpm
